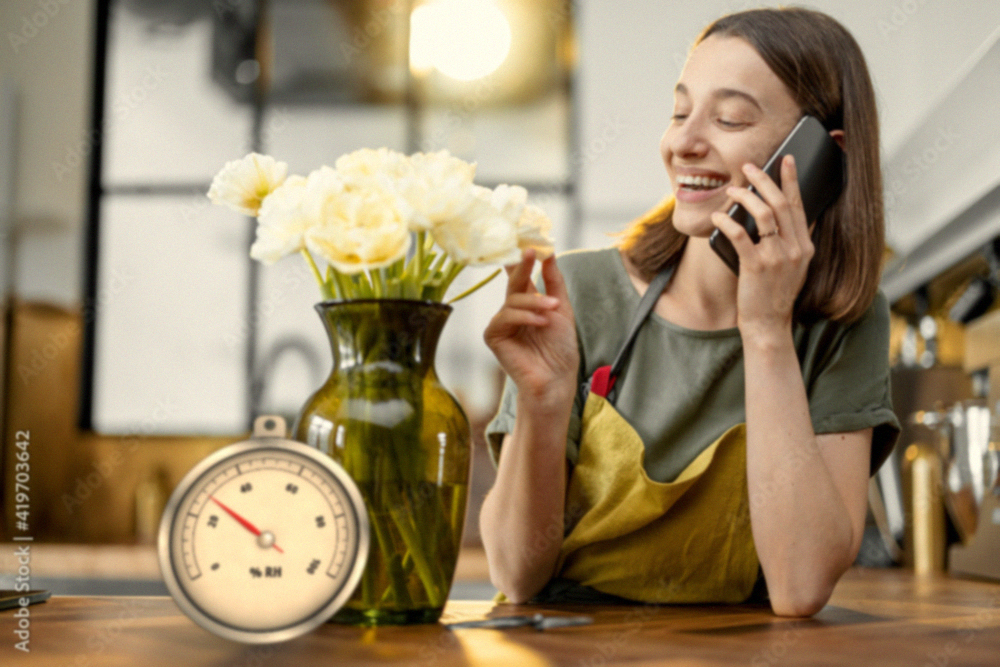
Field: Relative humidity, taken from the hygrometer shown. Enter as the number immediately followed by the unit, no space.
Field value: 28%
